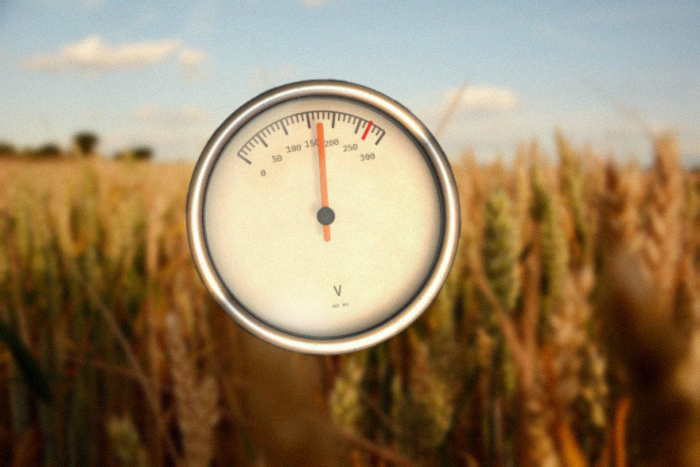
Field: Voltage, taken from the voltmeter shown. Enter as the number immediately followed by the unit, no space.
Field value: 170V
